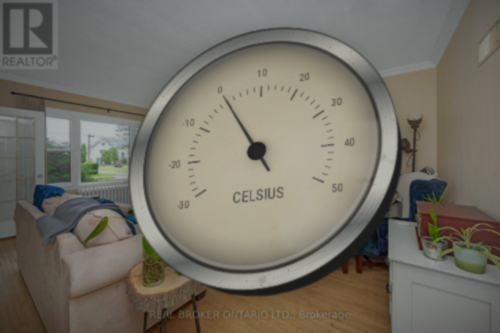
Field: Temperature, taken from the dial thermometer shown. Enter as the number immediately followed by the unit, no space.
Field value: 0°C
